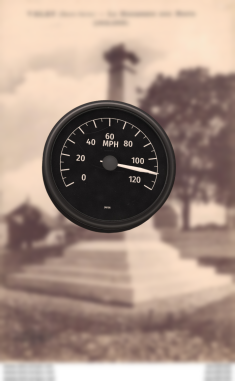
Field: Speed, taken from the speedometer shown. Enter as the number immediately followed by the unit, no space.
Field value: 110mph
